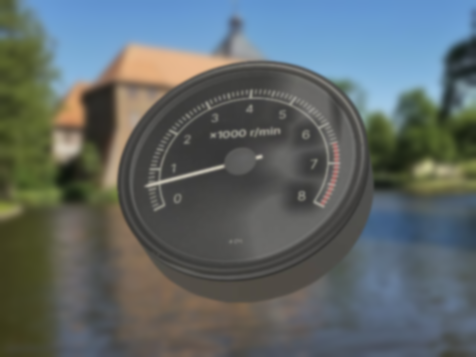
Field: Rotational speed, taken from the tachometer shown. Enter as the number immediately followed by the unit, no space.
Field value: 500rpm
